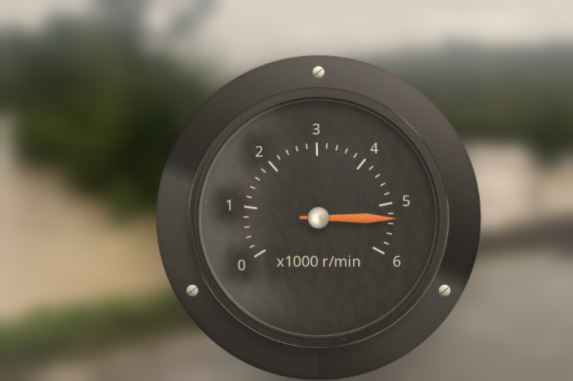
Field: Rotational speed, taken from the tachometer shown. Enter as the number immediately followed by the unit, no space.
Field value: 5300rpm
